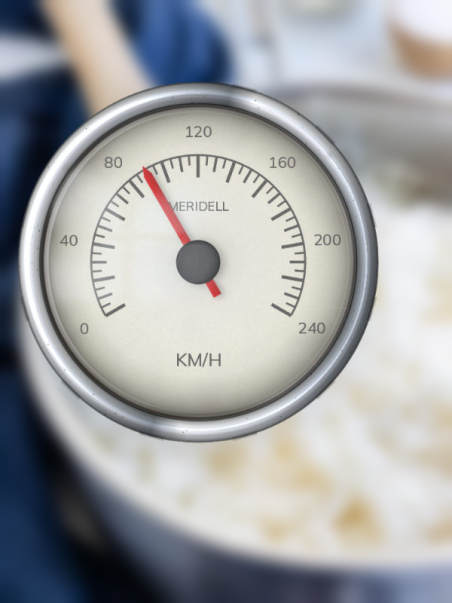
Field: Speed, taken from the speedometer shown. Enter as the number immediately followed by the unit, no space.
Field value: 90km/h
